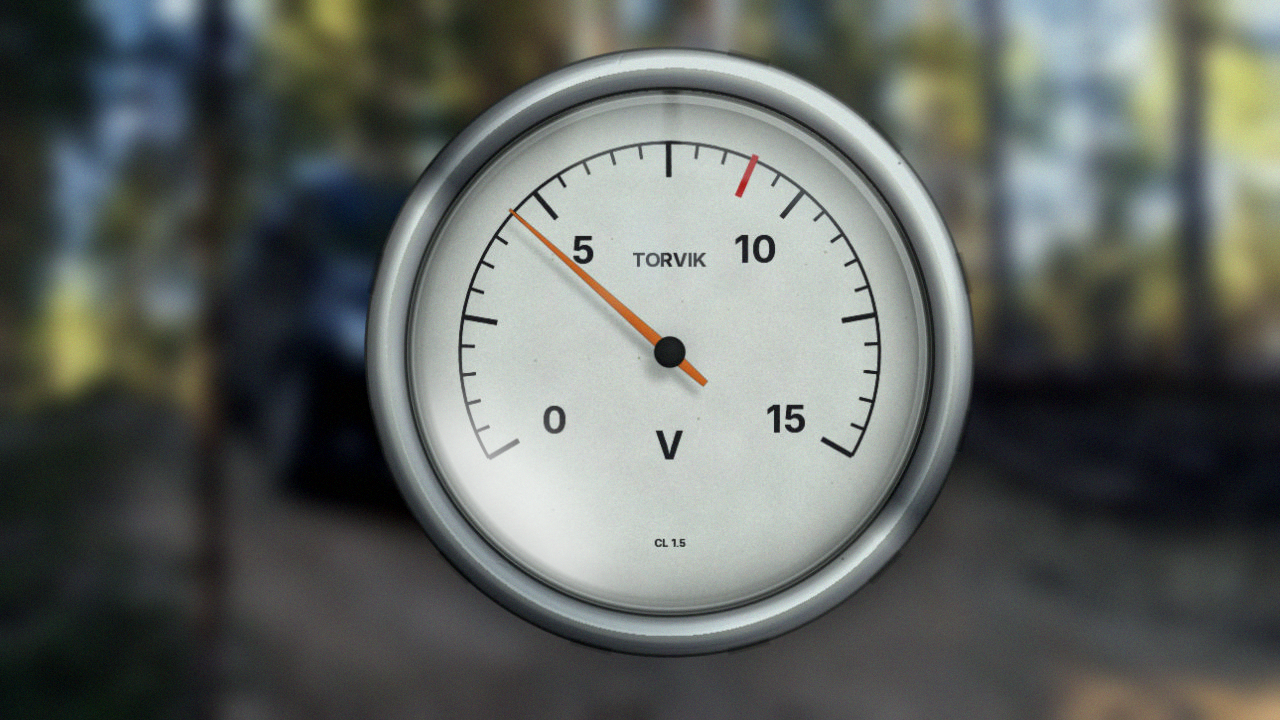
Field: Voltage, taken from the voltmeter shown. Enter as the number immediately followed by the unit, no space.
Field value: 4.5V
